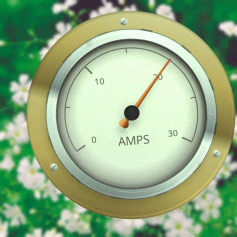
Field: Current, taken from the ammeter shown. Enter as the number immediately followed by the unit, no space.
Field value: 20A
